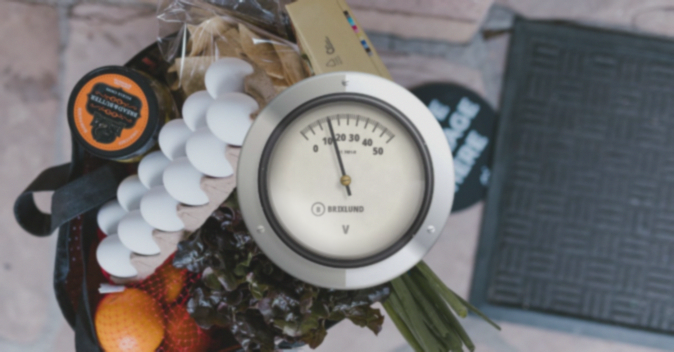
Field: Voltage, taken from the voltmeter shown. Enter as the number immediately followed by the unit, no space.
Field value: 15V
